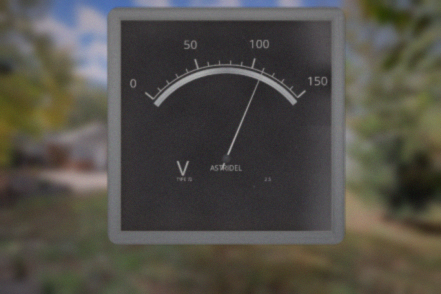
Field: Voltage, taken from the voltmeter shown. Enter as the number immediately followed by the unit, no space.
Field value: 110V
